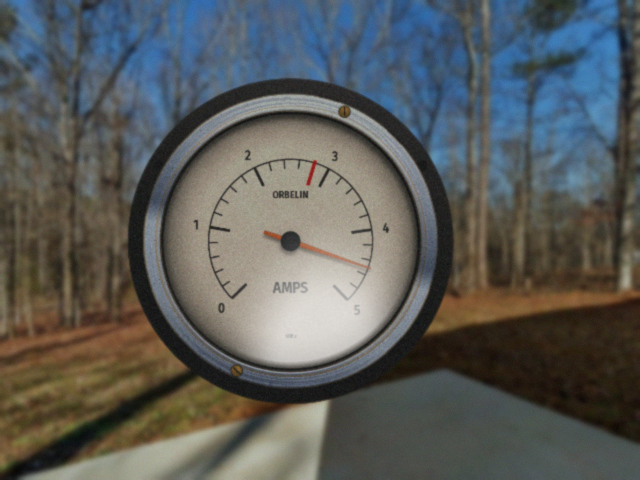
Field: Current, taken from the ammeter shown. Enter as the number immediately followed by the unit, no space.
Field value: 4.5A
